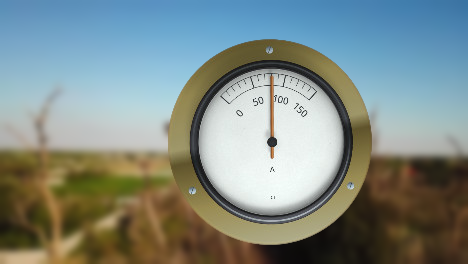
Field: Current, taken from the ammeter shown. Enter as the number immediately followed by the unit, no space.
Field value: 80A
